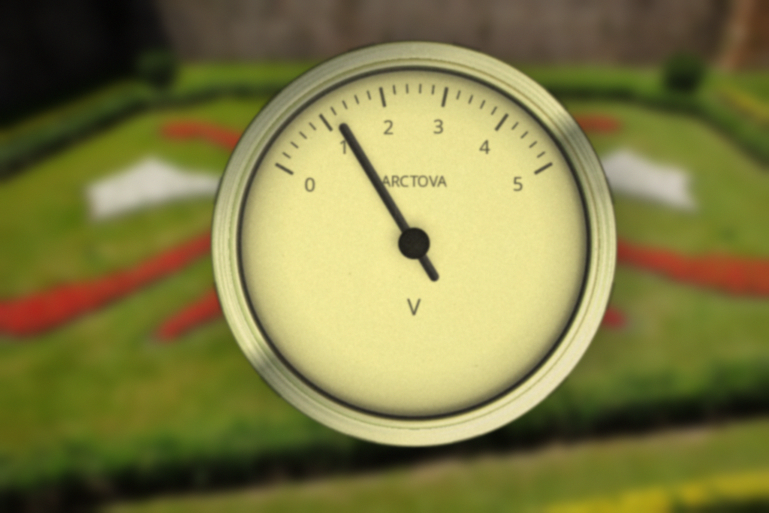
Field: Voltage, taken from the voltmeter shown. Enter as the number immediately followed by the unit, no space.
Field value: 1.2V
